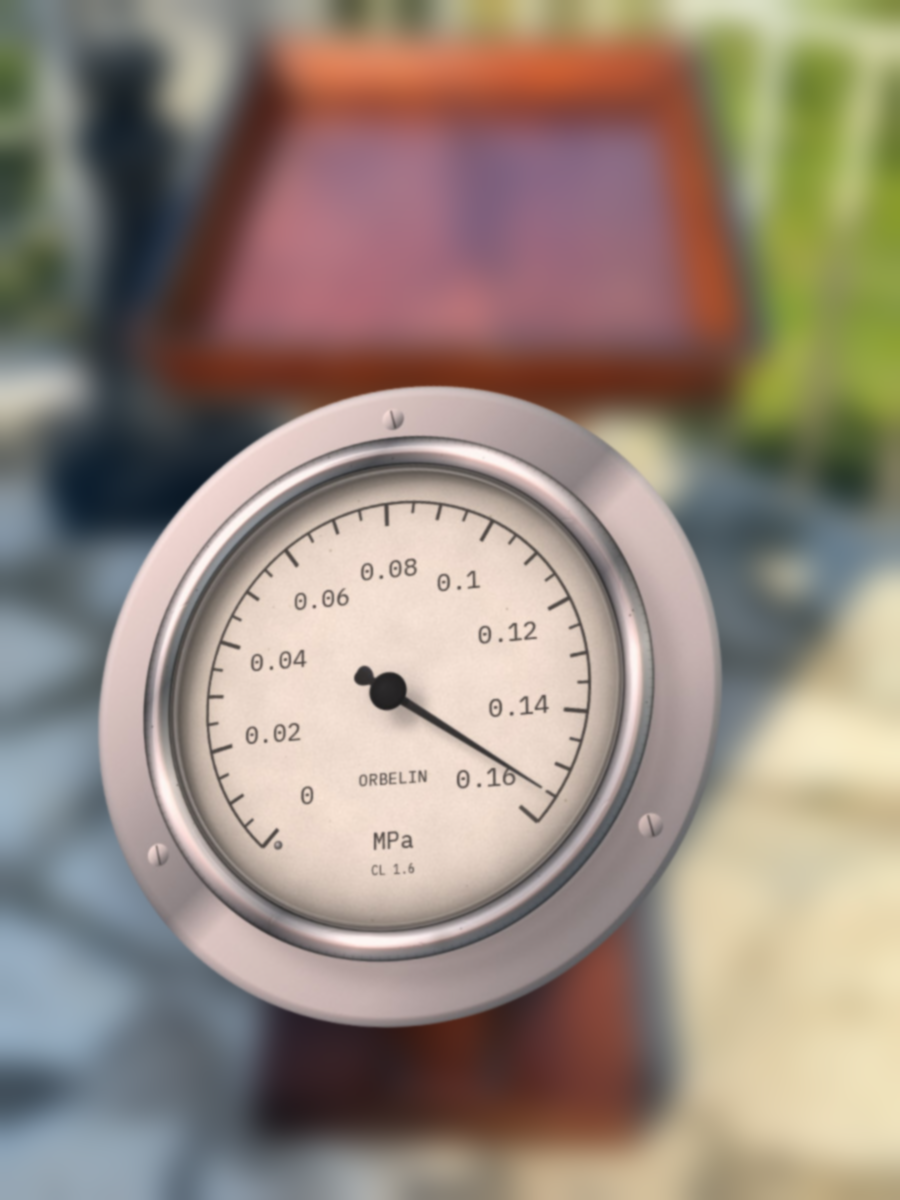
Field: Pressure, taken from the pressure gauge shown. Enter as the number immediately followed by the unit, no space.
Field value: 0.155MPa
